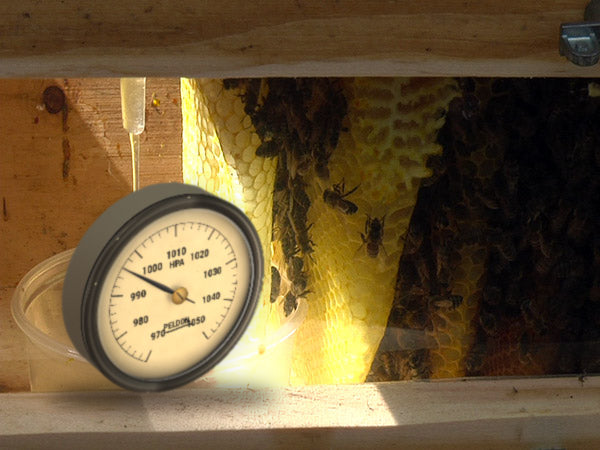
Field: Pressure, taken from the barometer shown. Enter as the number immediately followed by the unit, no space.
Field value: 996hPa
